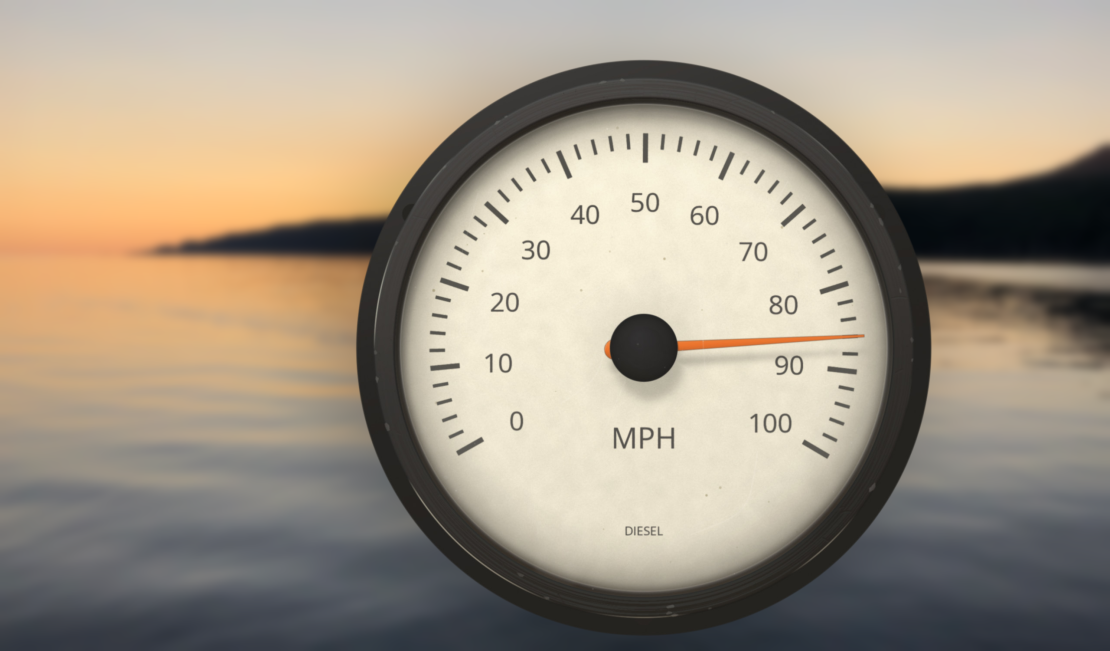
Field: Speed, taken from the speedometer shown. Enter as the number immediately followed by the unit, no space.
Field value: 86mph
